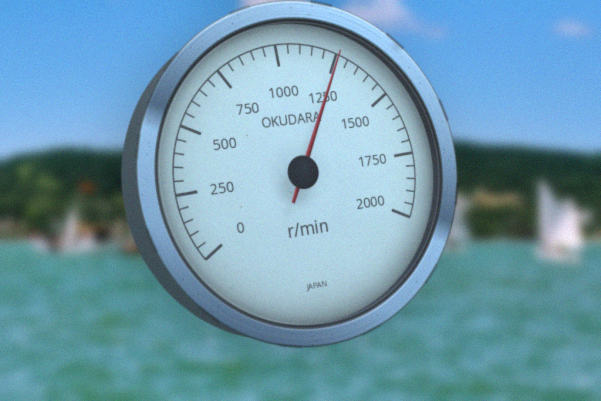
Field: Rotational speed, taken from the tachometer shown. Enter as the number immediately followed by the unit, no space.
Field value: 1250rpm
